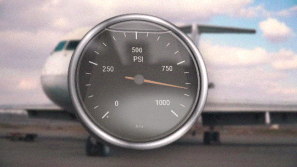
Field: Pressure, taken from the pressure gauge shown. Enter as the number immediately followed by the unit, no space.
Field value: 875psi
